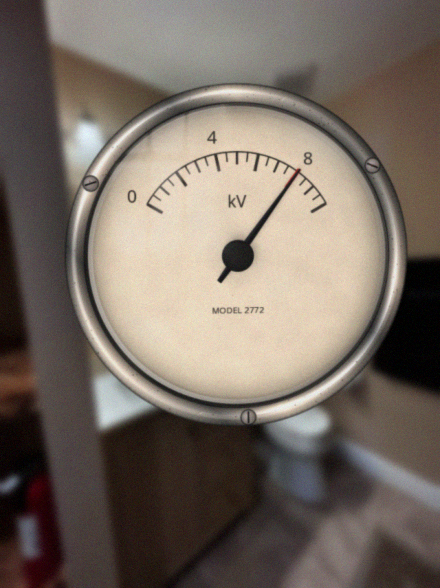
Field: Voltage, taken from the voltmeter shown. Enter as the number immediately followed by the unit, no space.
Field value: 8kV
